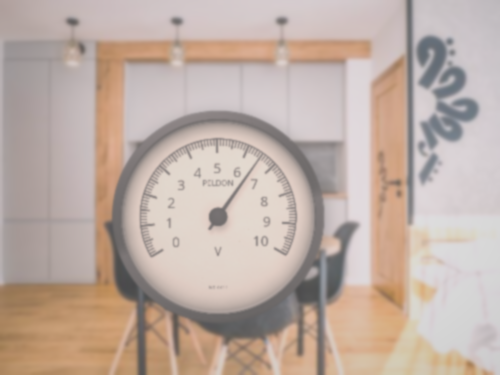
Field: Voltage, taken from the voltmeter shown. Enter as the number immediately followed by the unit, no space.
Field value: 6.5V
